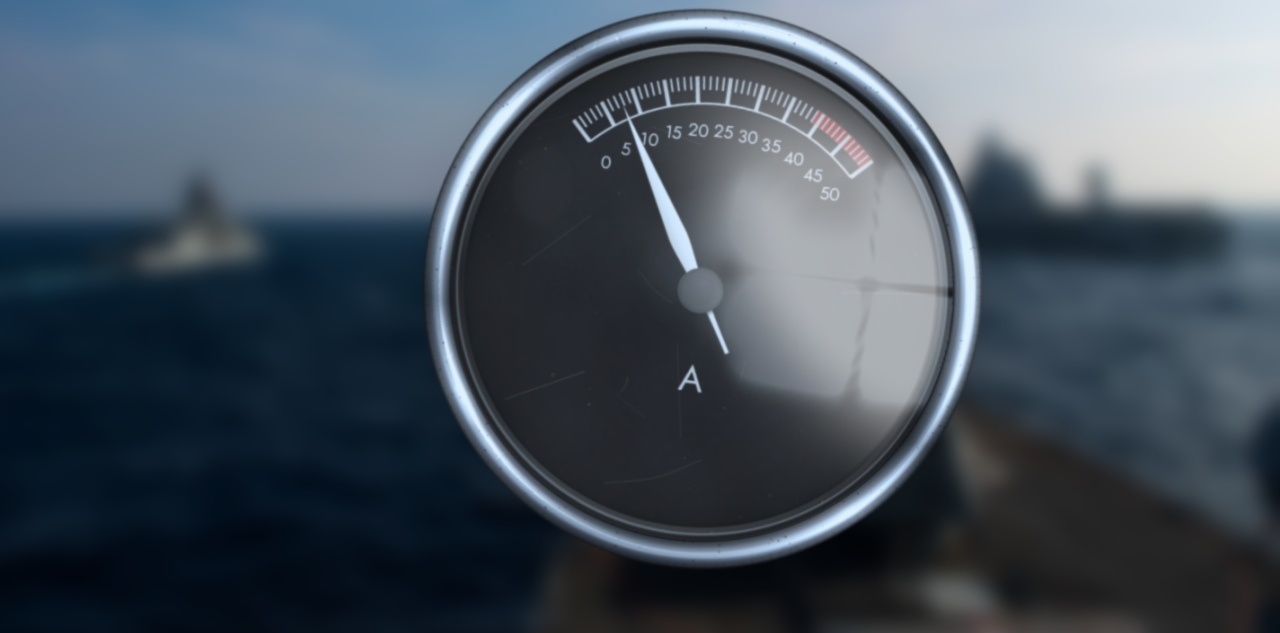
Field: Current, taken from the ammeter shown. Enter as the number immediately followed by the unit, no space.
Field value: 8A
